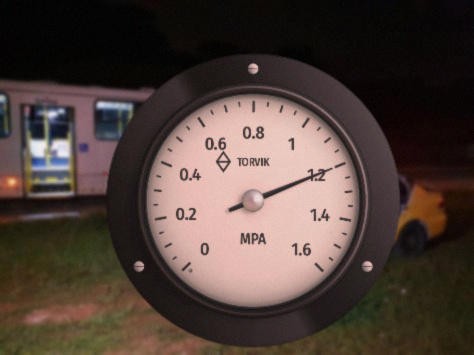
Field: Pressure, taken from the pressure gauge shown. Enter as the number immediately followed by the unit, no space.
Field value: 1.2MPa
